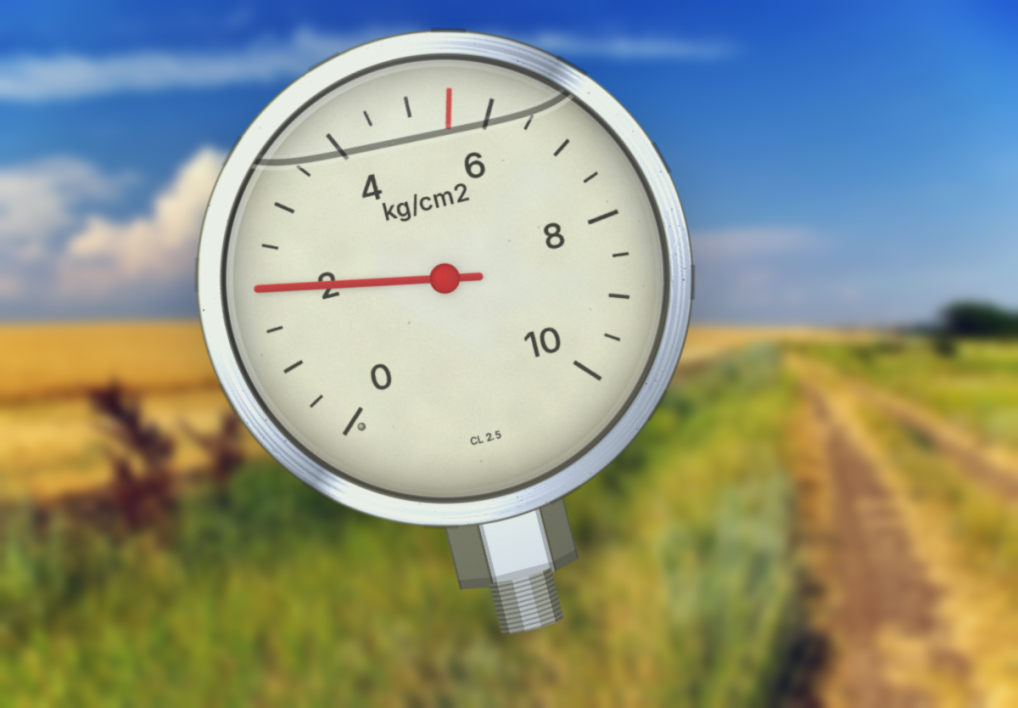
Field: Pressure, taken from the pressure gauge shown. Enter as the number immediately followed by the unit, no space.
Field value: 2kg/cm²
